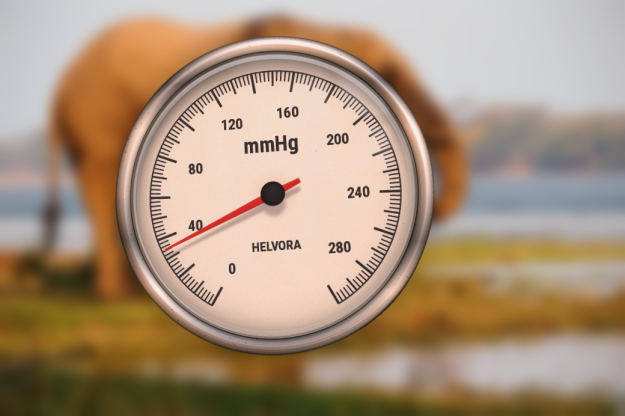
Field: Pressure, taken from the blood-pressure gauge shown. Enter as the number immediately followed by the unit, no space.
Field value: 34mmHg
